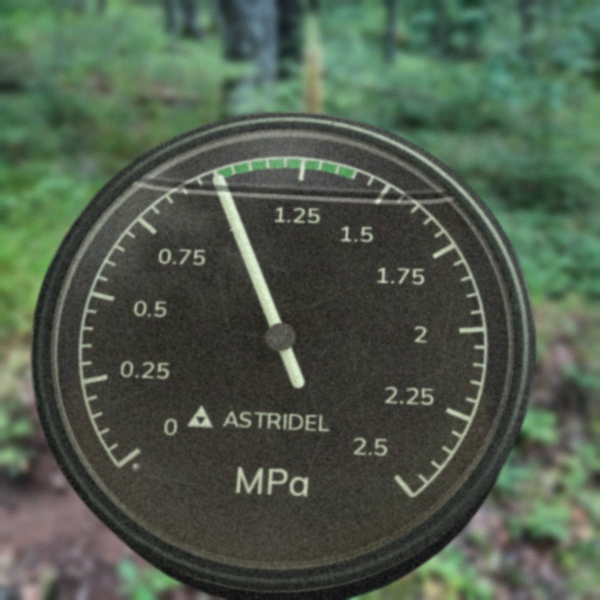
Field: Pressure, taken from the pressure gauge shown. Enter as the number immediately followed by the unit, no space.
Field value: 1MPa
